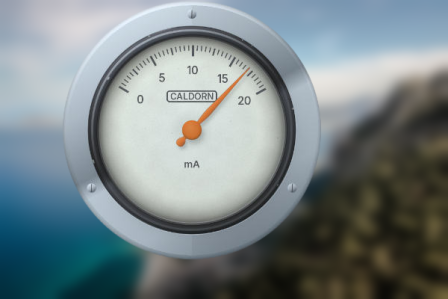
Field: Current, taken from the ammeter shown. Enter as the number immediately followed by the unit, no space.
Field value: 17mA
